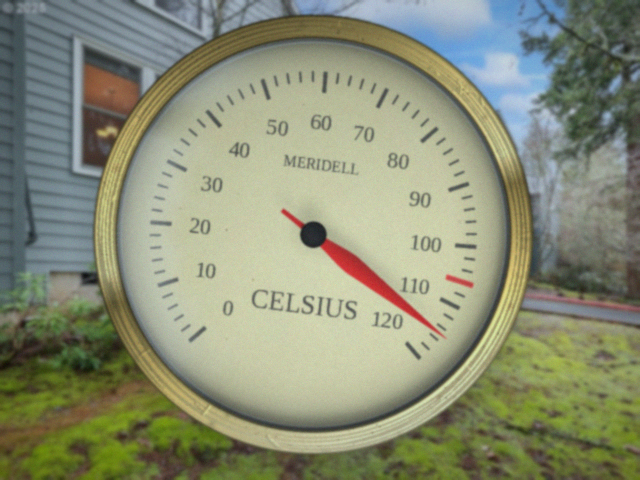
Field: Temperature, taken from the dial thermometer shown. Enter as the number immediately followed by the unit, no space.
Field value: 115°C
